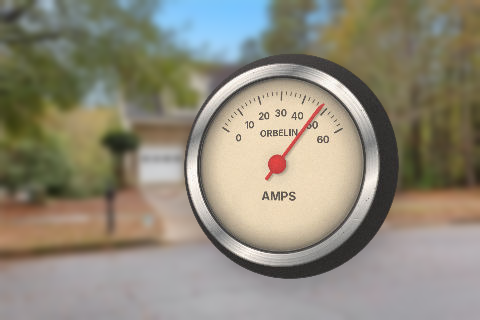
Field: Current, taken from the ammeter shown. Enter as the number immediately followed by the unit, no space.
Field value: 48A
